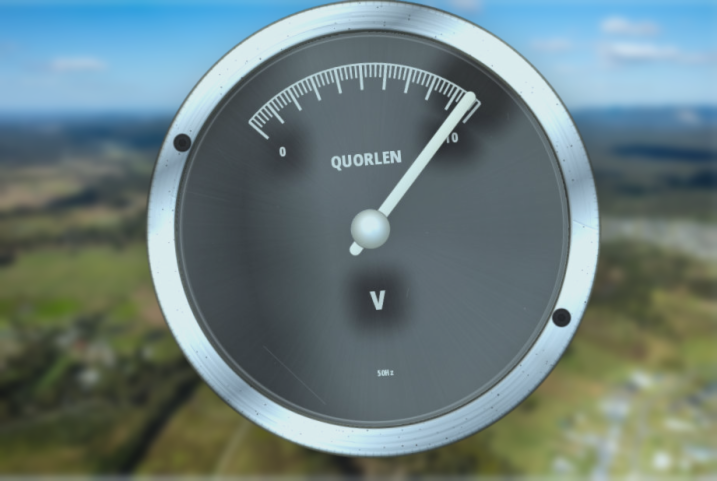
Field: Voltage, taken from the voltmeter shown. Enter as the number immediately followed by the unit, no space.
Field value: 9.6V
